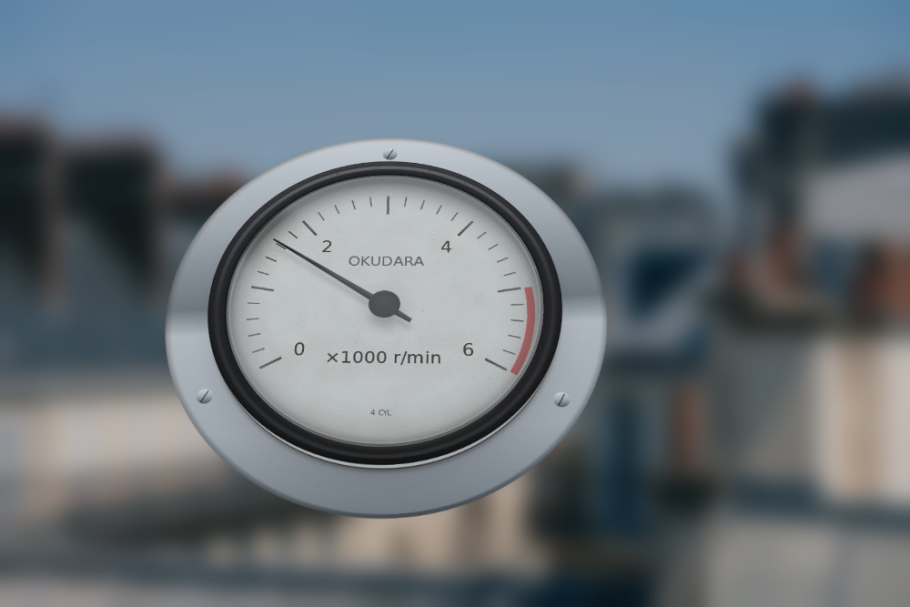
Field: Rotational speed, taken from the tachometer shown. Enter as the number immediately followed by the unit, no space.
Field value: 1600rpm
